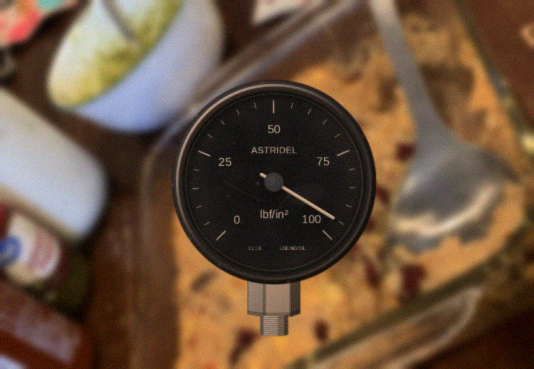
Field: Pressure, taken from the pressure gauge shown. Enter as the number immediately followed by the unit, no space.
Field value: 95psi
